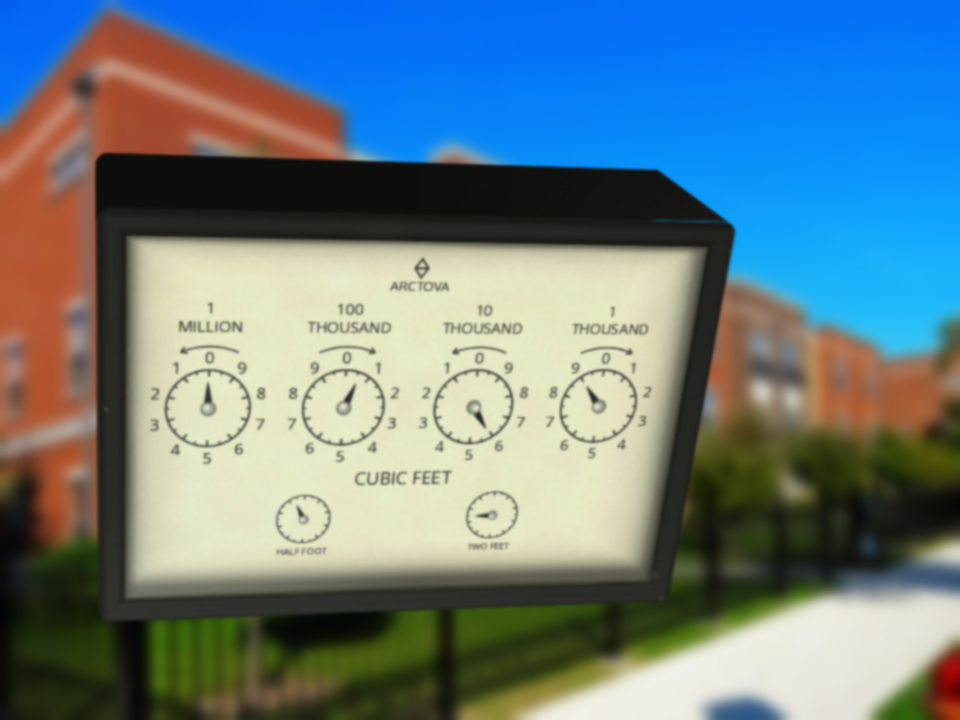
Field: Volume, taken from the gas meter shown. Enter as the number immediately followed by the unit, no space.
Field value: 5900ft³
